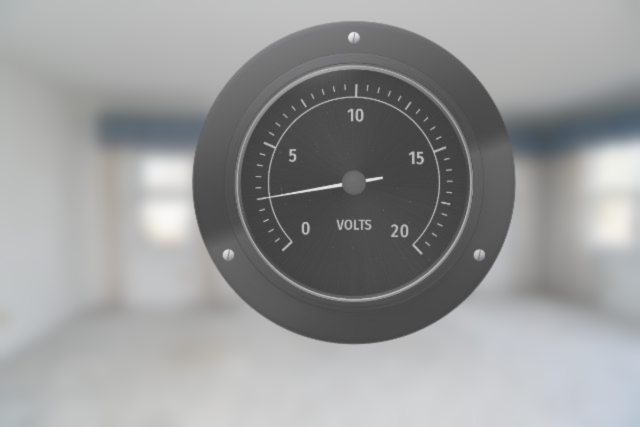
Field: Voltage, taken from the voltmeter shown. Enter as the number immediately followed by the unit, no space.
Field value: 2.5V
